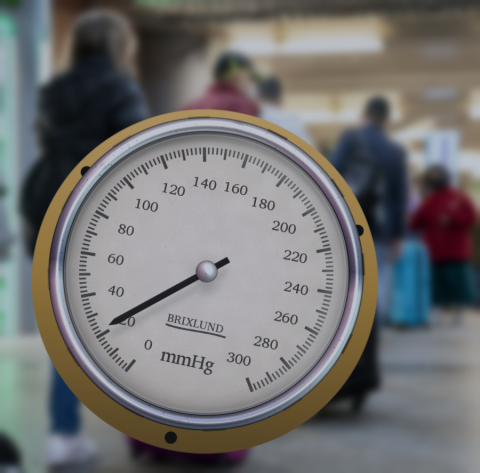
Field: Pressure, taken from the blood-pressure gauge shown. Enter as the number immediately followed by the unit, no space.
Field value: 22mmHg
